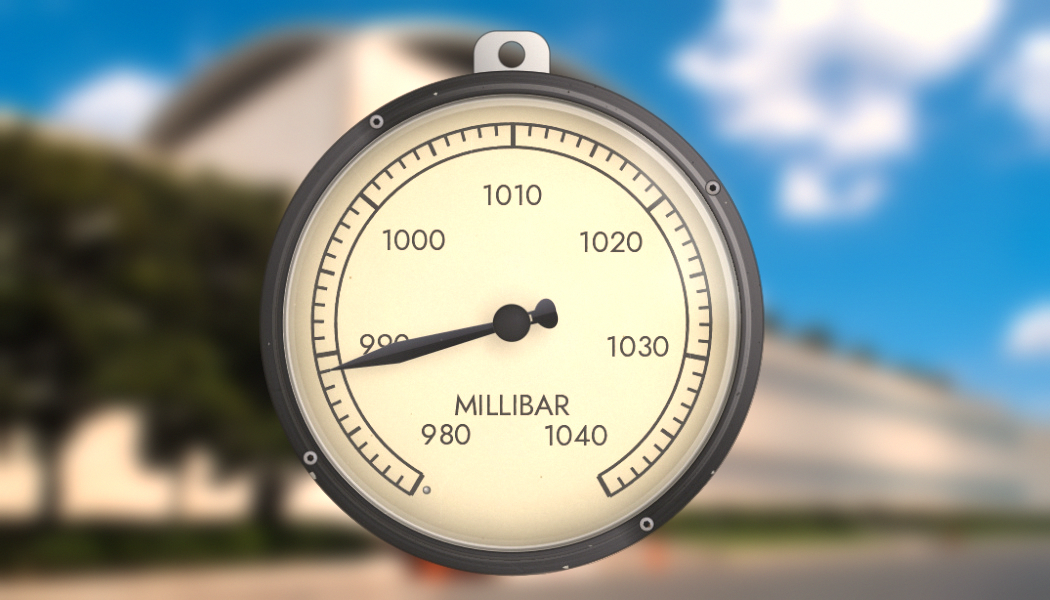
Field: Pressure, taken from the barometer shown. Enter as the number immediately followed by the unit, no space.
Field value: 989mbar
